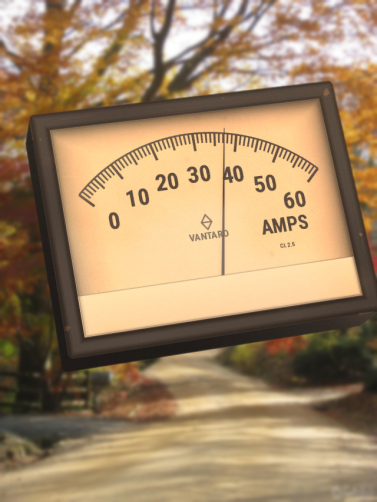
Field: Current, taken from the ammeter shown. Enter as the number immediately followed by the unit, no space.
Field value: 37A
